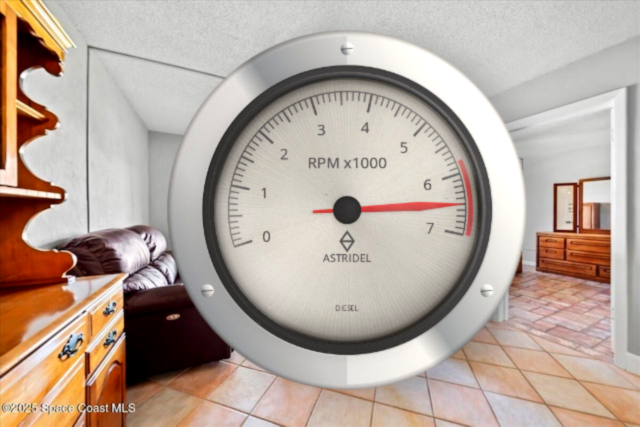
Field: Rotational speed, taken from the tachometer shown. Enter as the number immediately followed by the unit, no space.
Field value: 6500rpm
